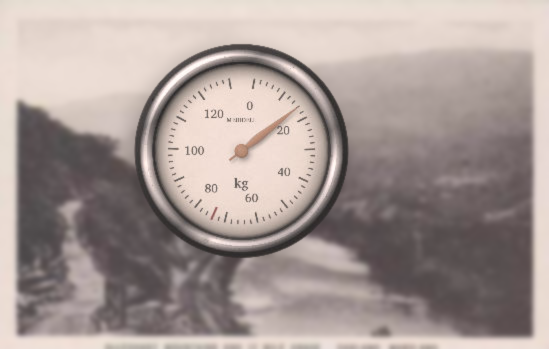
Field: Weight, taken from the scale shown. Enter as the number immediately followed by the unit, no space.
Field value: 16kg
